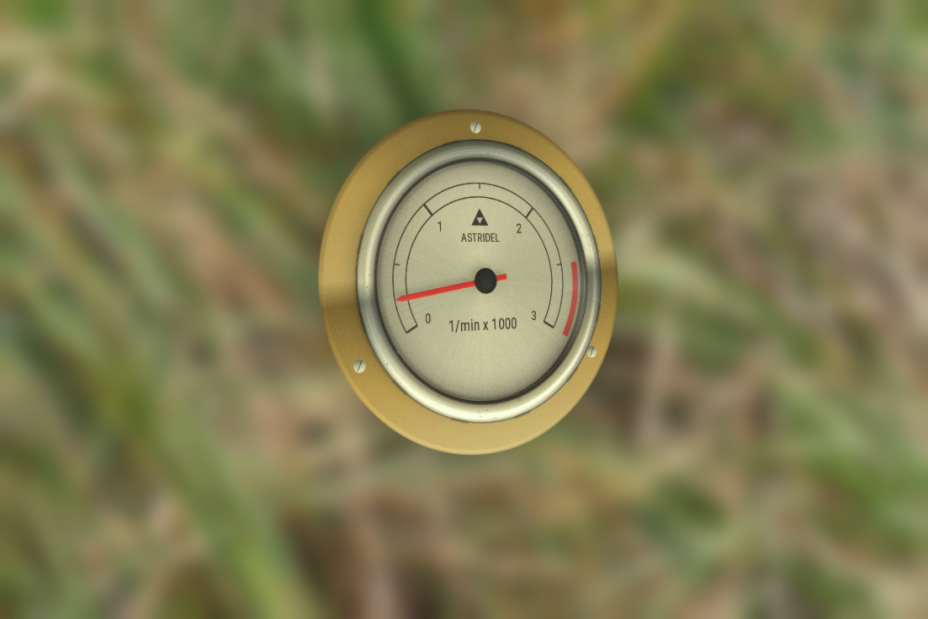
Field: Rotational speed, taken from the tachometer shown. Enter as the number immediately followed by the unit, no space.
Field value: 250rpm
